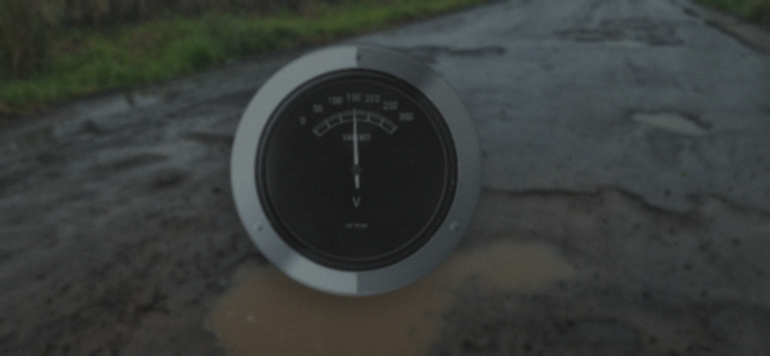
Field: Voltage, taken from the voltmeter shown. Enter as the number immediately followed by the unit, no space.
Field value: 150V
